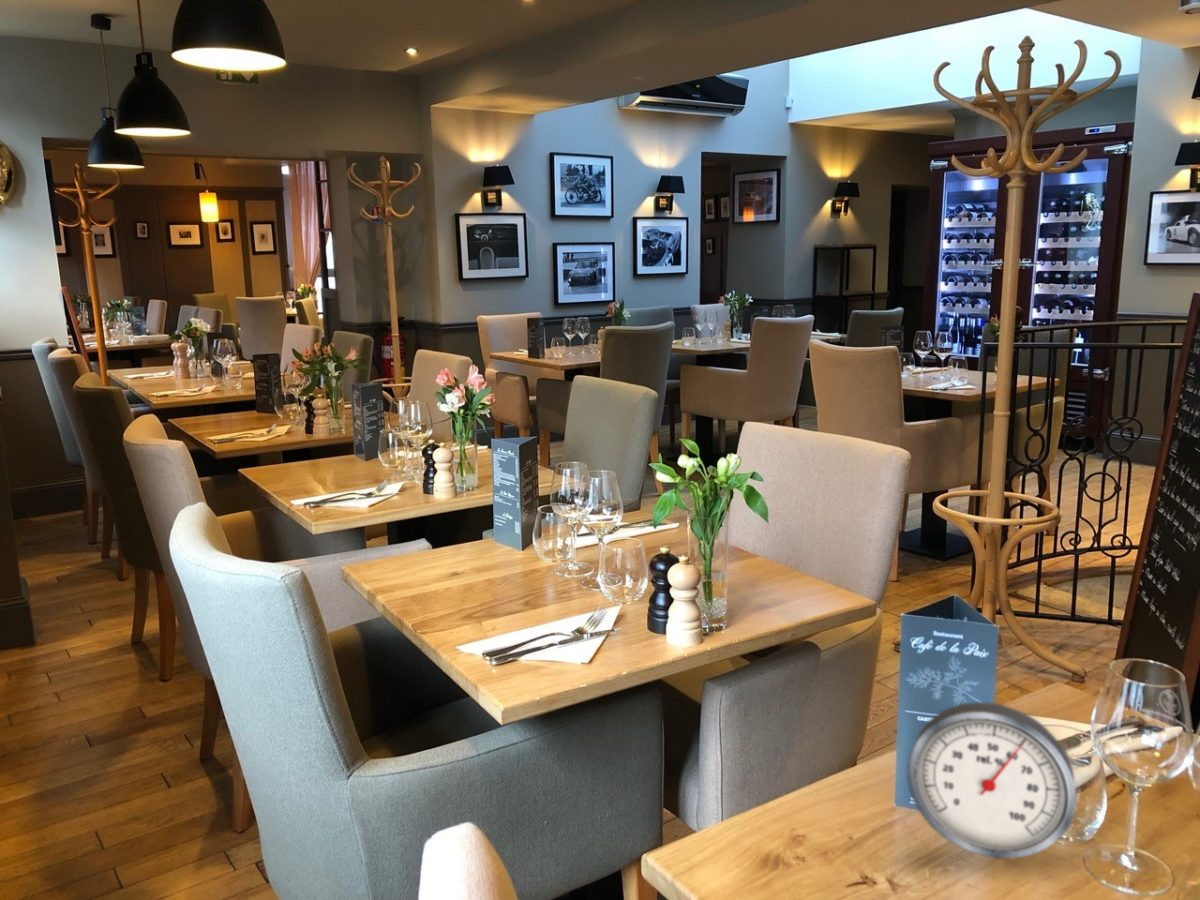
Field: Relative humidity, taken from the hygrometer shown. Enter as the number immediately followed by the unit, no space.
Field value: 60%
